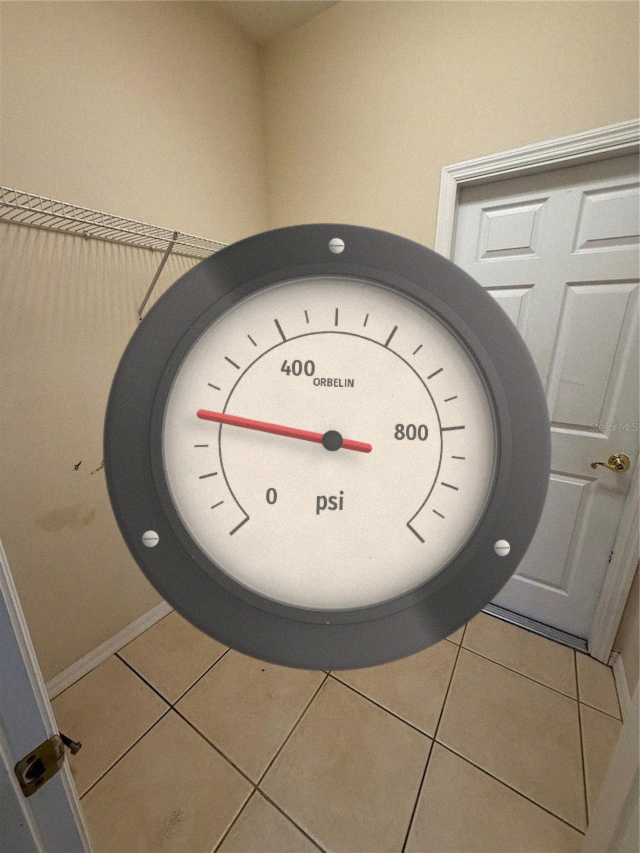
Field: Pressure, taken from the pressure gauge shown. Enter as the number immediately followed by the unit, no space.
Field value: 200psi
